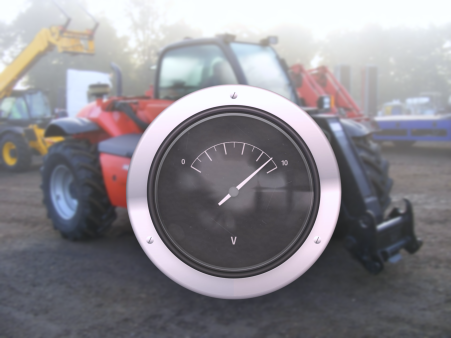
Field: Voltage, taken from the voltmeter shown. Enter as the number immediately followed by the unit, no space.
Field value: 9V
